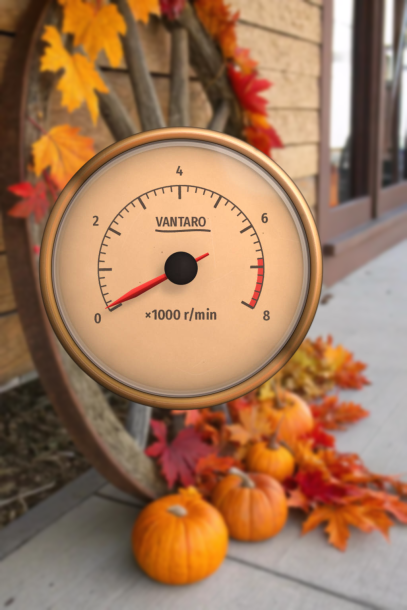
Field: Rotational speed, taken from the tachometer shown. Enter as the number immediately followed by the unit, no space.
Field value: 100rpm
